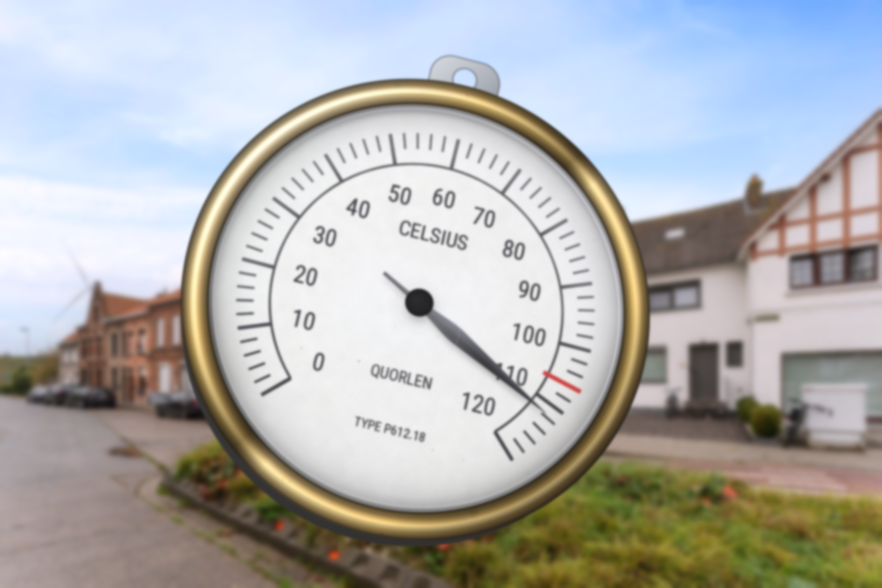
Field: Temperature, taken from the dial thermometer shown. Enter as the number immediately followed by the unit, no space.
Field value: 112°C
